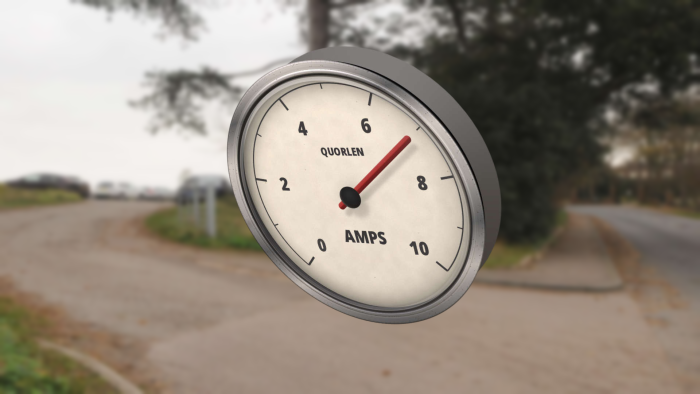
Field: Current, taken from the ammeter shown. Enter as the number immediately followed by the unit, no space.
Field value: 7A
